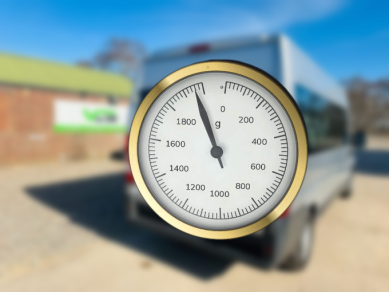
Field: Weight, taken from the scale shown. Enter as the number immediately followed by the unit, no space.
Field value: 1960g
